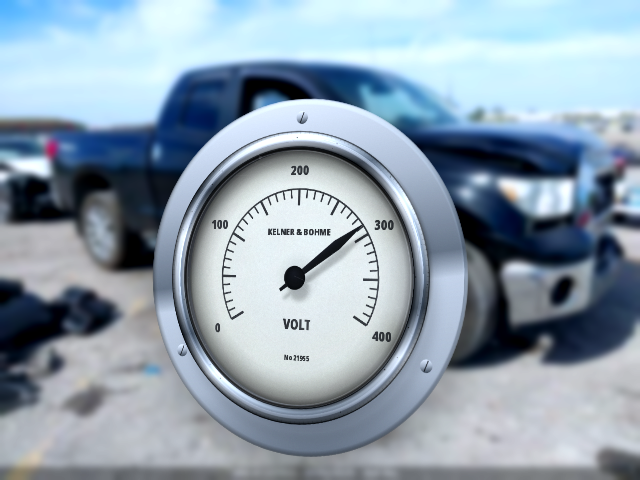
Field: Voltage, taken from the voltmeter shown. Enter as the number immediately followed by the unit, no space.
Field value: 290V
